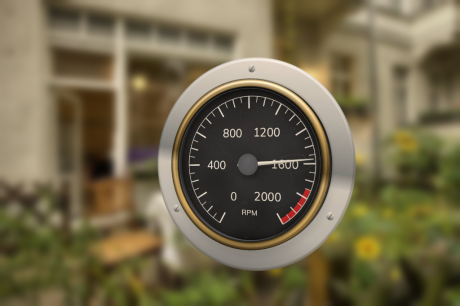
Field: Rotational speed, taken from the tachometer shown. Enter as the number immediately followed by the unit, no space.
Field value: 1575rpm
